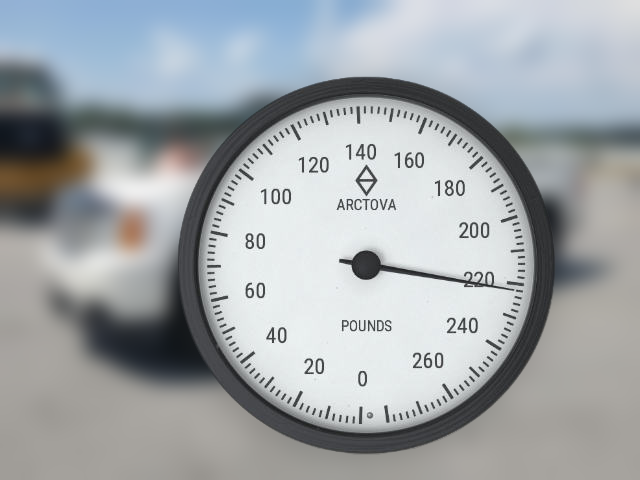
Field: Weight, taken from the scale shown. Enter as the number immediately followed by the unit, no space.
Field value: 222lb
